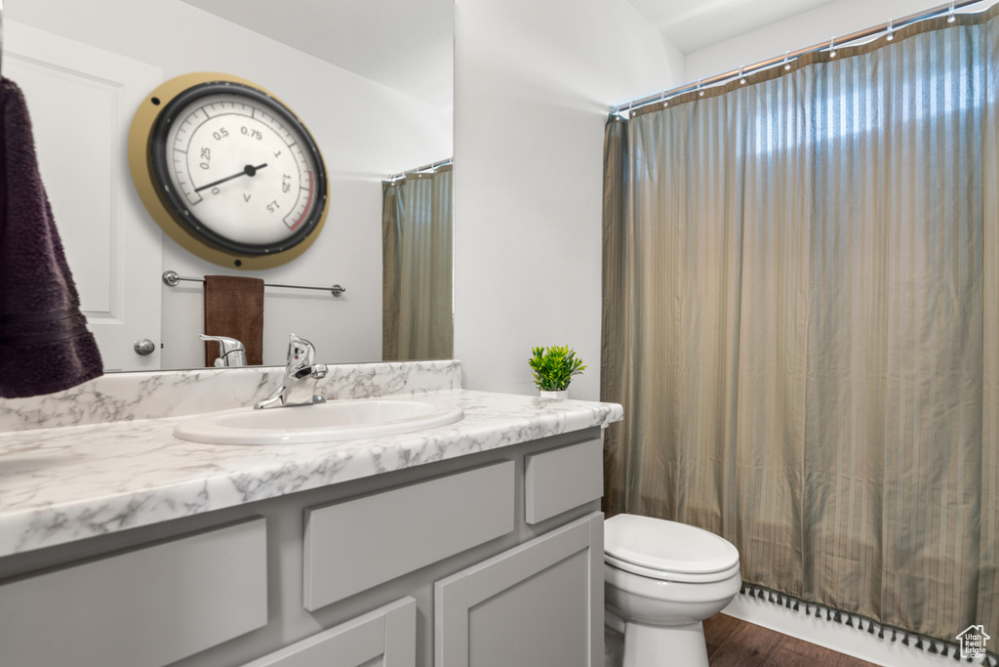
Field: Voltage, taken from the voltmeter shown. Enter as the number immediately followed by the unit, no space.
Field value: 0.05V
